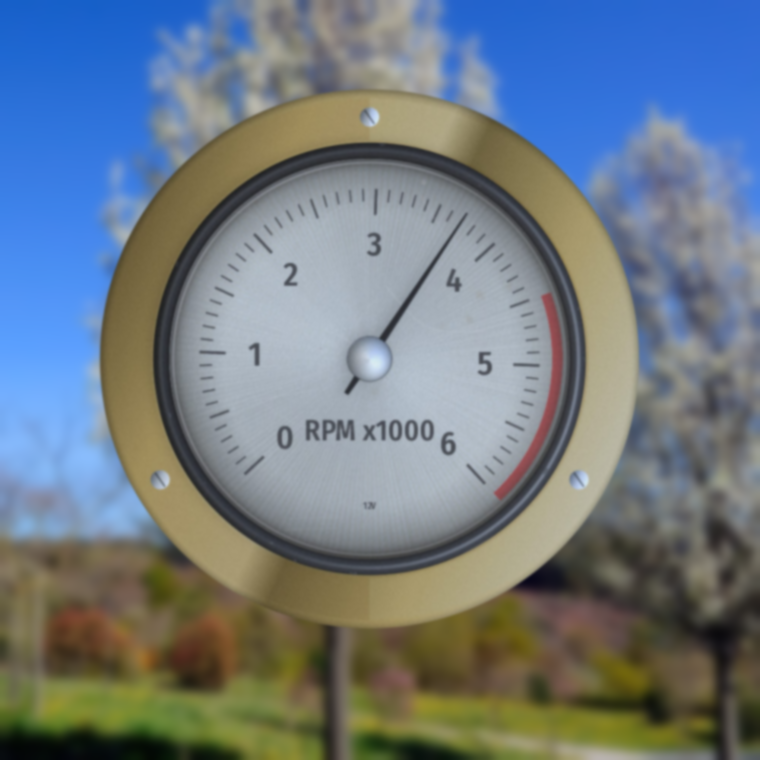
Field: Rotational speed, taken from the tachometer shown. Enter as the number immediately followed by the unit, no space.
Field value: 3700rpm
